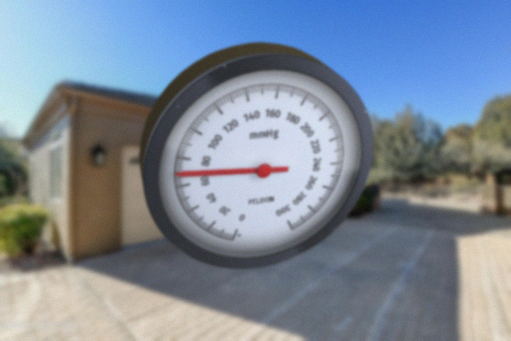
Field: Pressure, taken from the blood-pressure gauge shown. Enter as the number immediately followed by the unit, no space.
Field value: 70mmHg
